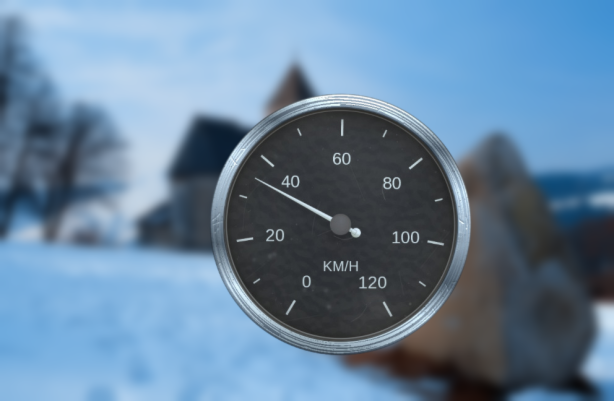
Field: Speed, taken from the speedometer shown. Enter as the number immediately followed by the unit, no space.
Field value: 35km/h
